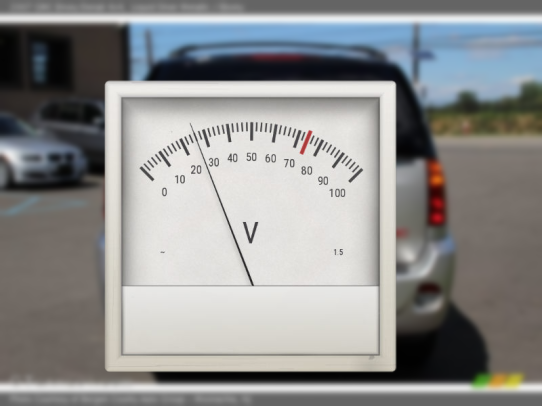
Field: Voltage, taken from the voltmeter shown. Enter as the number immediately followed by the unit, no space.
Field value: 26V
